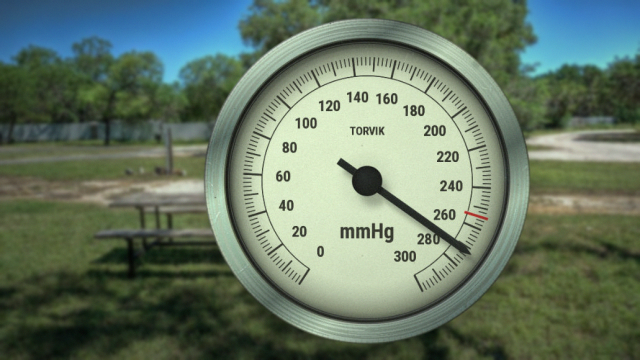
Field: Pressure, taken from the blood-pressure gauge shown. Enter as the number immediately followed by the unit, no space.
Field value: 272mmHg
